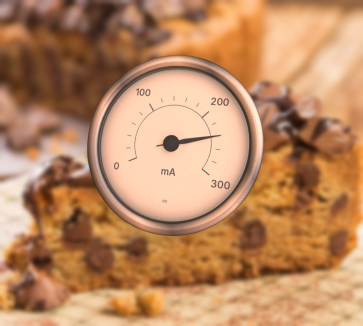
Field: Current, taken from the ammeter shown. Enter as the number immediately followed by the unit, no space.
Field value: 240mA
